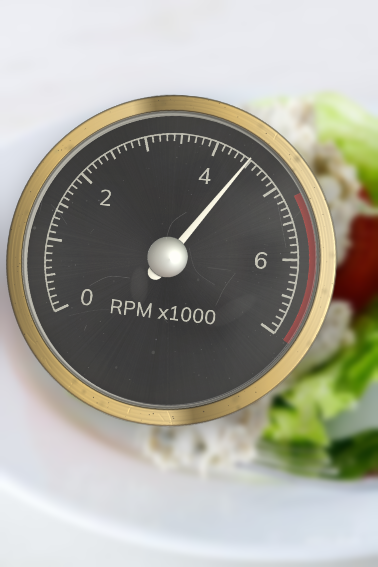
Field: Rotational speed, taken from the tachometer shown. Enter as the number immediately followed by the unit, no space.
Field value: 4500rpm
